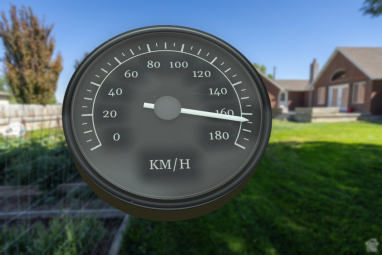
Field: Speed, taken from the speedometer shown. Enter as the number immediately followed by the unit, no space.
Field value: 165km/h
